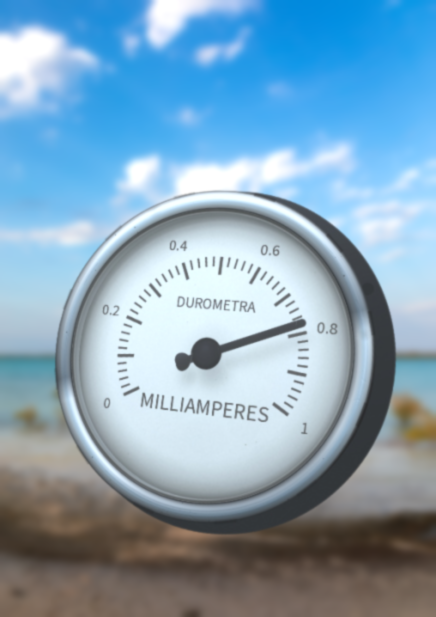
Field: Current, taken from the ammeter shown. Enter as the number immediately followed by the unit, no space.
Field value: 0.78mA
